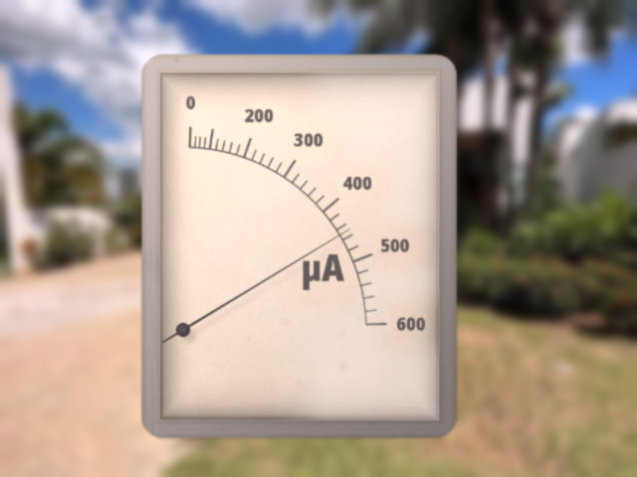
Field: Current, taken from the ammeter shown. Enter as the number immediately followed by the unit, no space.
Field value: 450µA
